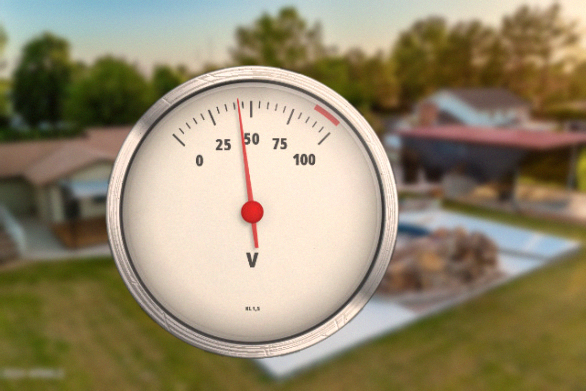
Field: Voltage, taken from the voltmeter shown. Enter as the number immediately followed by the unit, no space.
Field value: 42.5V
